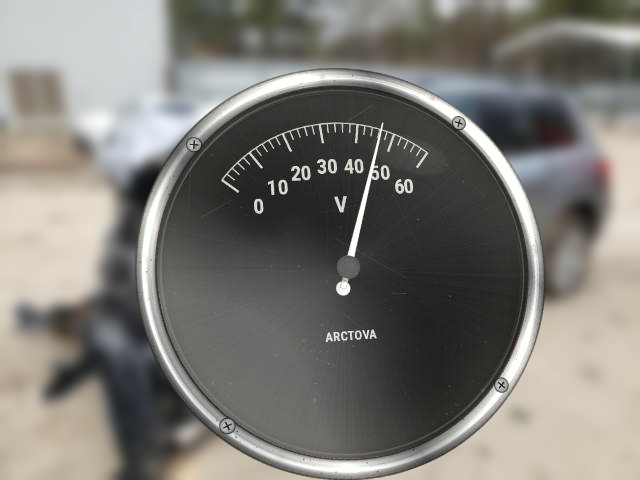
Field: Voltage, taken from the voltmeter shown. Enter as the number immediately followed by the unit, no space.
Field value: 46V
